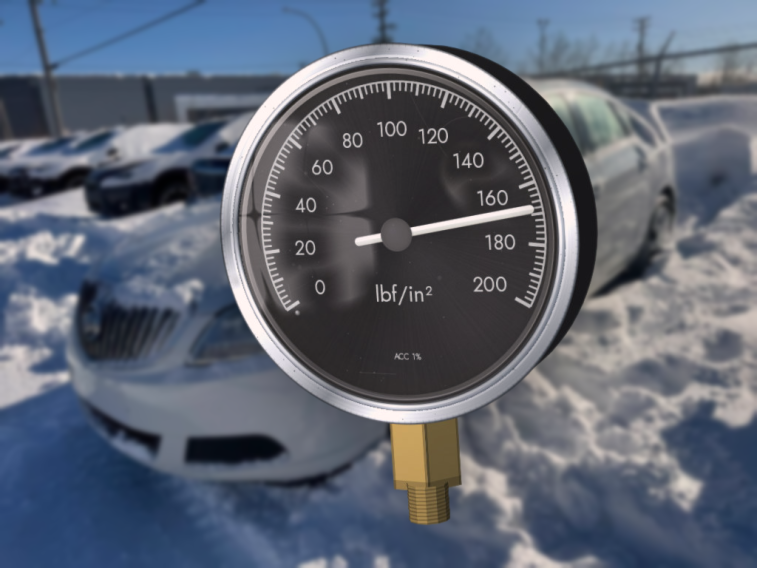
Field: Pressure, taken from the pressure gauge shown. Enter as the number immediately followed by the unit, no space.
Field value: 168psi
